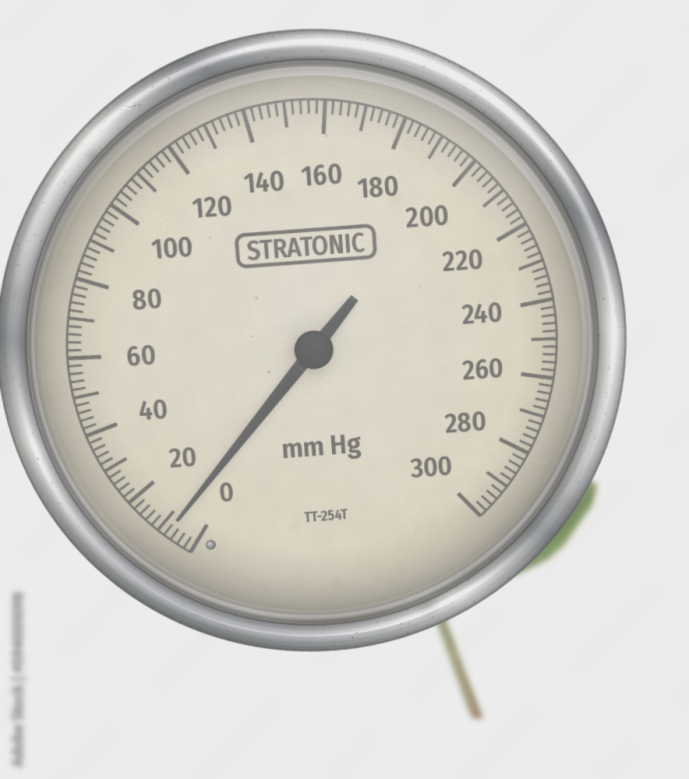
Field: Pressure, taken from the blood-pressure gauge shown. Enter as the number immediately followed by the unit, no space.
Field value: 8mmHg
